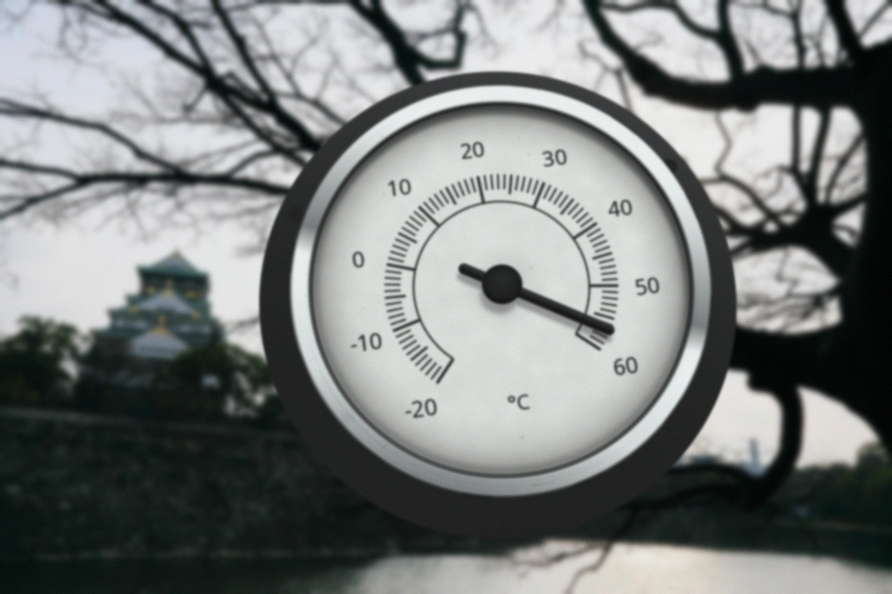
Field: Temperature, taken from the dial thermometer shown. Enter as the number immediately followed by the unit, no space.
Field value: 57°C
